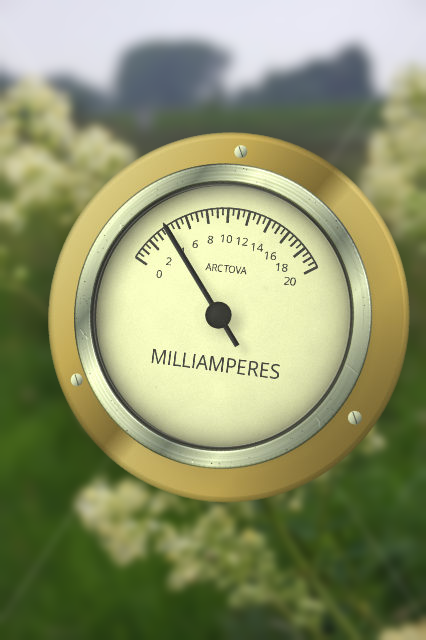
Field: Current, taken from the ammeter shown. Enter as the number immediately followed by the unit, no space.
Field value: 4mA
